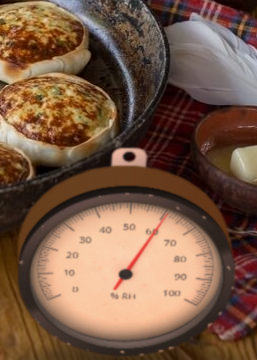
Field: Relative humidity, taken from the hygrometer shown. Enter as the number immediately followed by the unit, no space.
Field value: 60%
